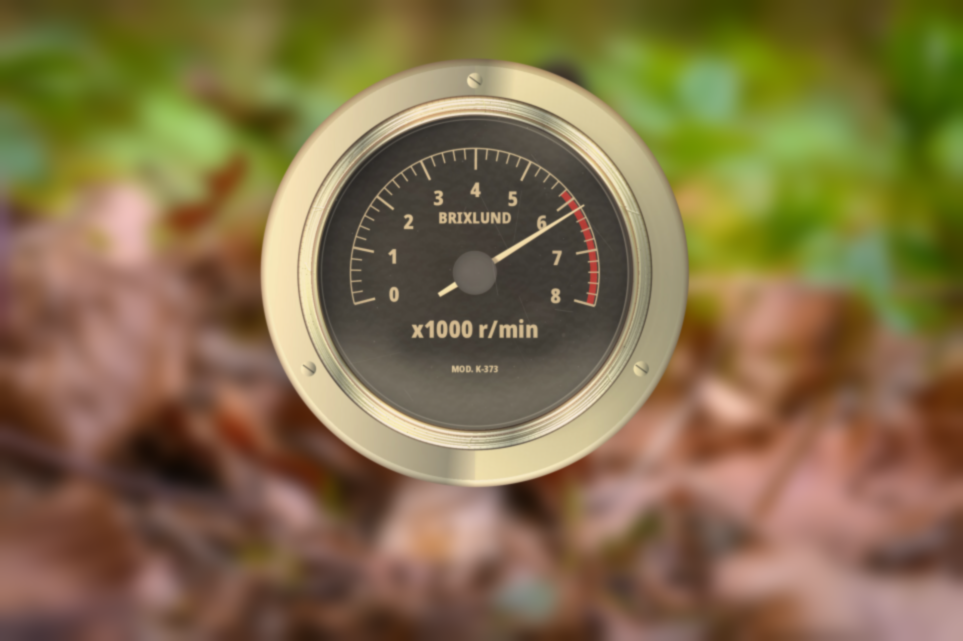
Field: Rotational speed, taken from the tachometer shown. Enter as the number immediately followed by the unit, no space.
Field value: 6200rpm
